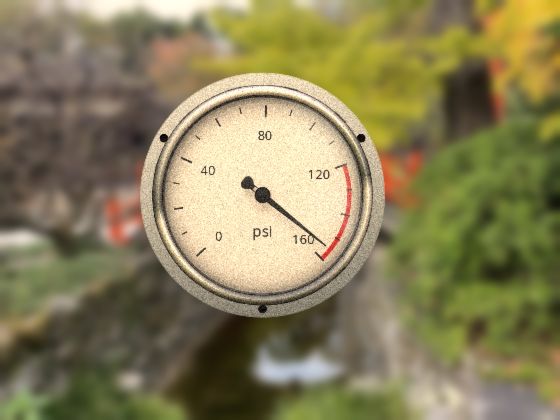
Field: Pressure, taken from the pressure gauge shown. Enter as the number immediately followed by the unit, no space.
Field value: 155psi
